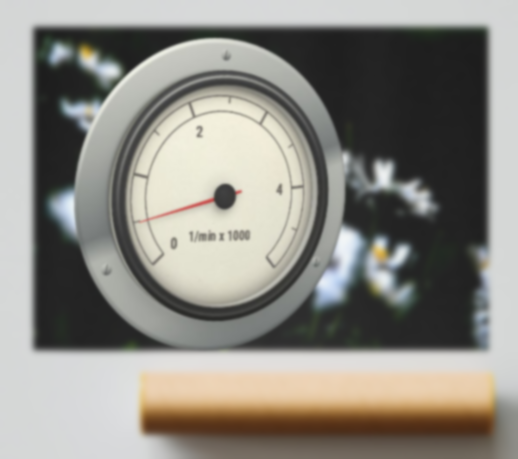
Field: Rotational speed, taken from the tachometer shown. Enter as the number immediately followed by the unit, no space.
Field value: 500rpm
